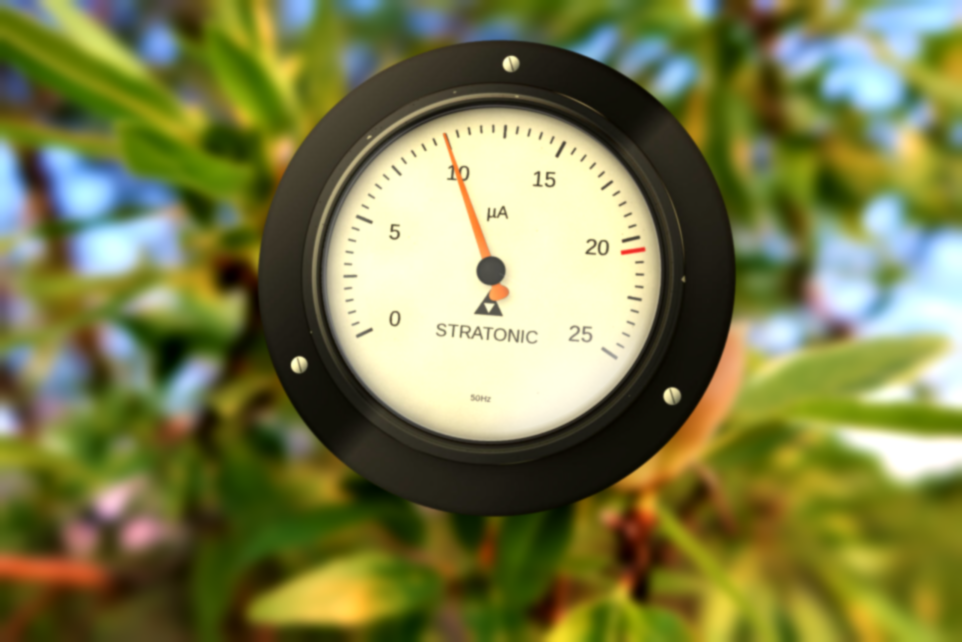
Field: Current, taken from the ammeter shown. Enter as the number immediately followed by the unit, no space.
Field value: 10µA
